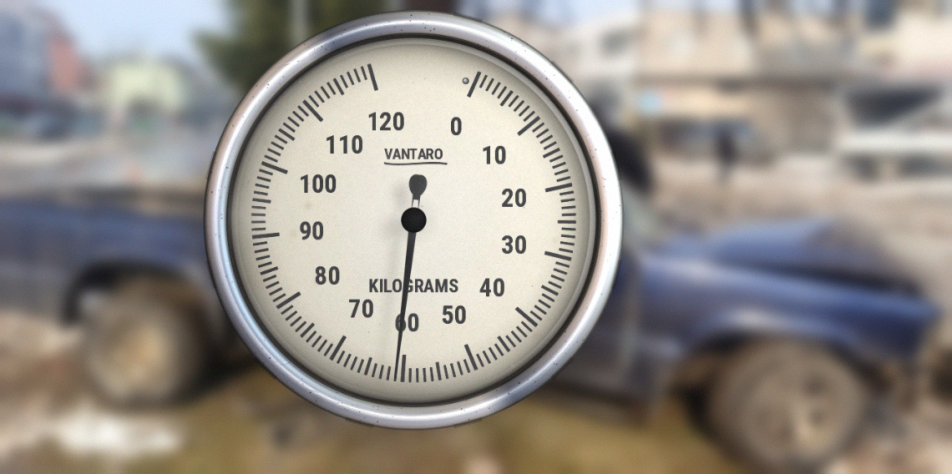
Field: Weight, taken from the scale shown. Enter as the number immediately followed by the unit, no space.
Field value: 61kg
